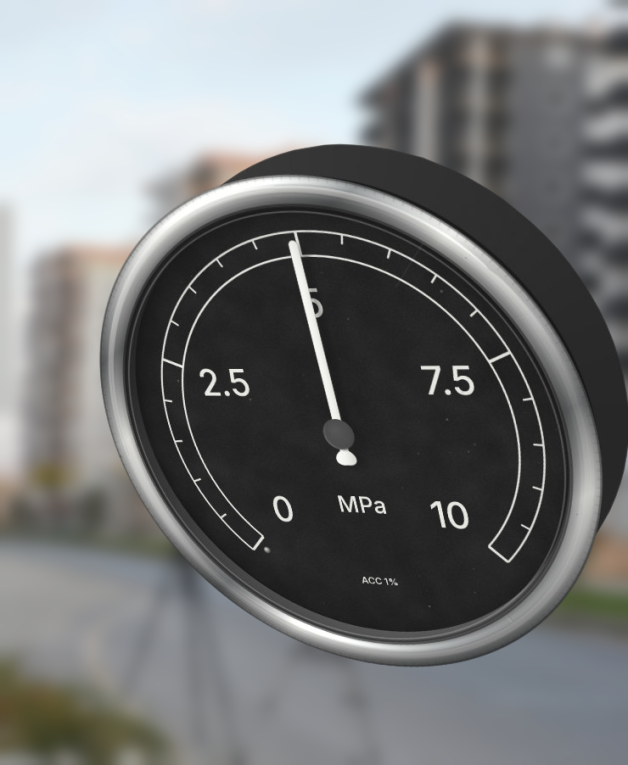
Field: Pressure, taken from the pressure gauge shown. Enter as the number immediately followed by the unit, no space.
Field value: 5MPa
